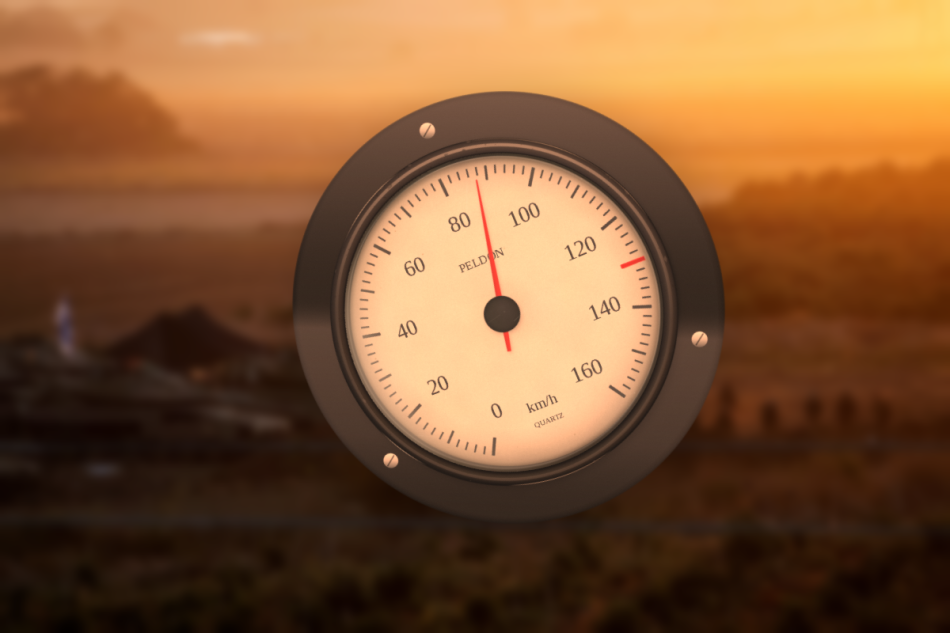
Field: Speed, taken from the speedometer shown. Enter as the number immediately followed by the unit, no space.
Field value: 88km/h
